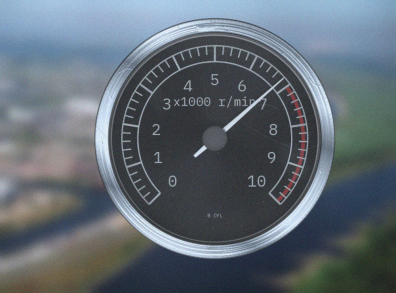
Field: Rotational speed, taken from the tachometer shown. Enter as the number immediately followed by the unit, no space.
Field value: 6800rpm
